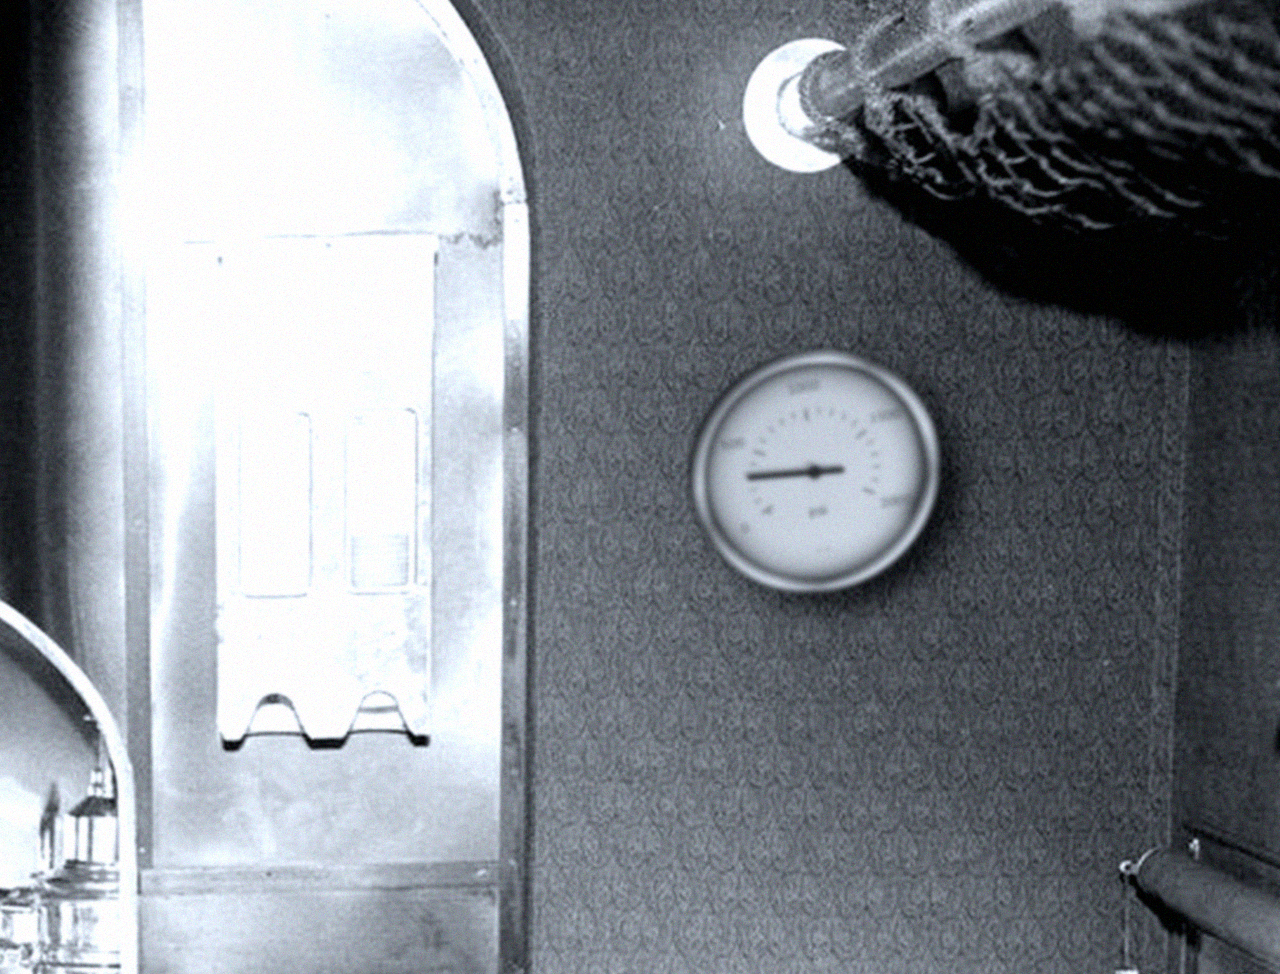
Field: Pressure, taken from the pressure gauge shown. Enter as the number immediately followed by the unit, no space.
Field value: 300psi
